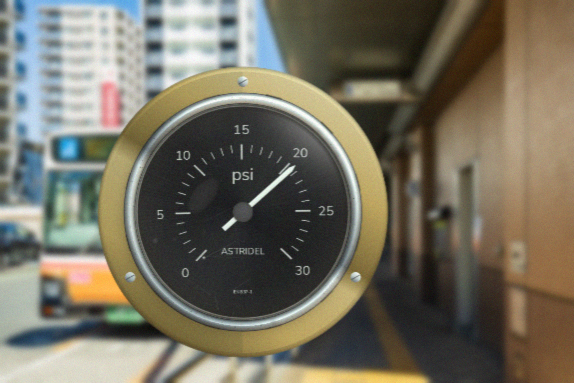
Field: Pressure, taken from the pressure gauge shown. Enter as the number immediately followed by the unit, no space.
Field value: 20.5psi
